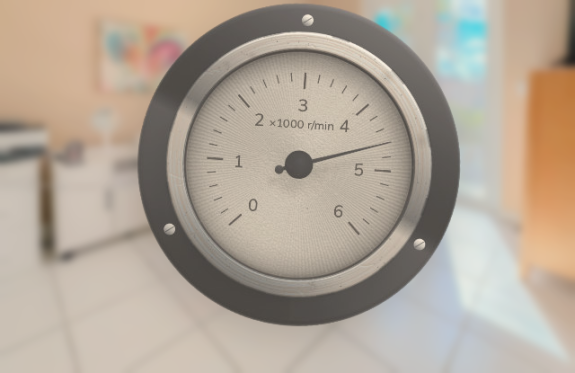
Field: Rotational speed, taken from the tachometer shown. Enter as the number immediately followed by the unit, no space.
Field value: 4600rpm
